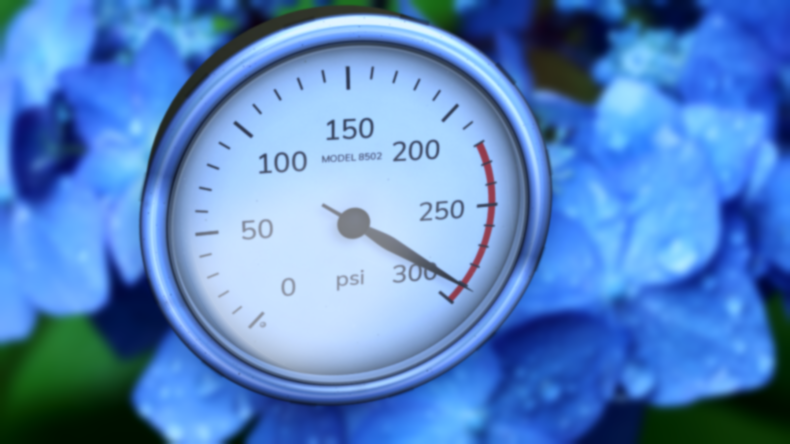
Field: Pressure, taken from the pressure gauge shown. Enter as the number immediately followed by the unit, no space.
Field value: 290psi
